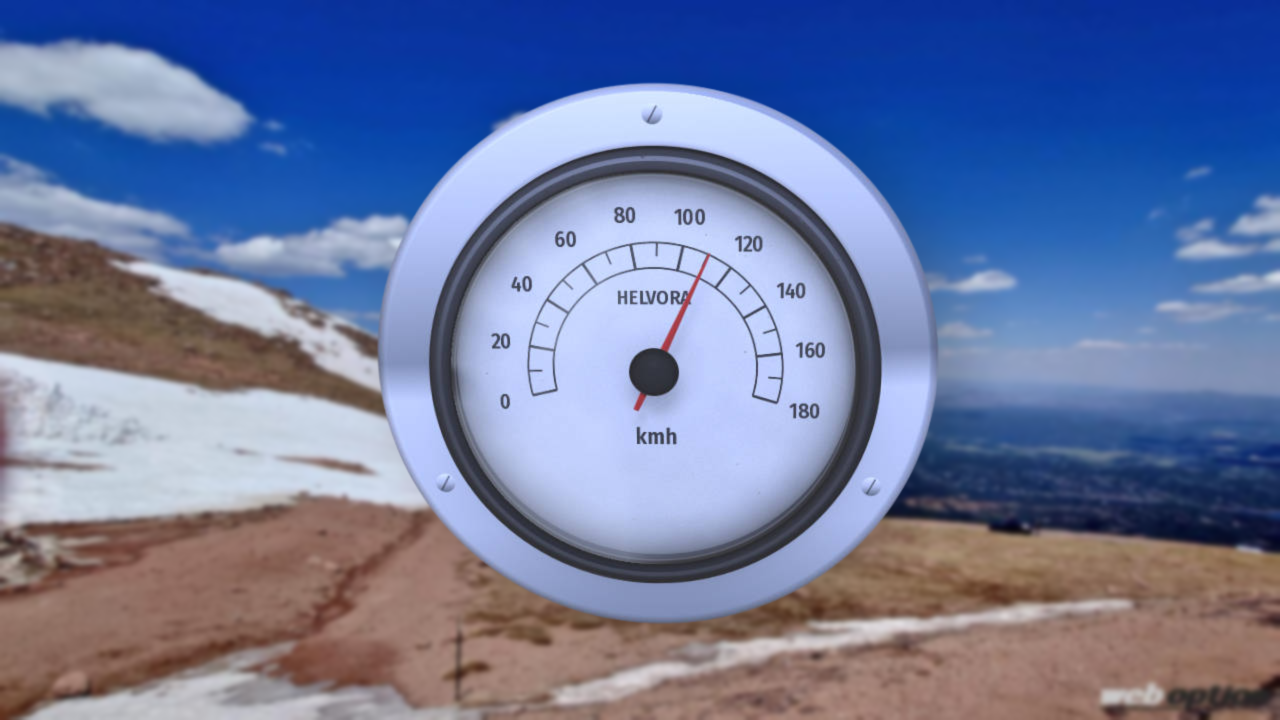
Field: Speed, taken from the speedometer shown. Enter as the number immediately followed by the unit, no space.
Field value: 110km/h
